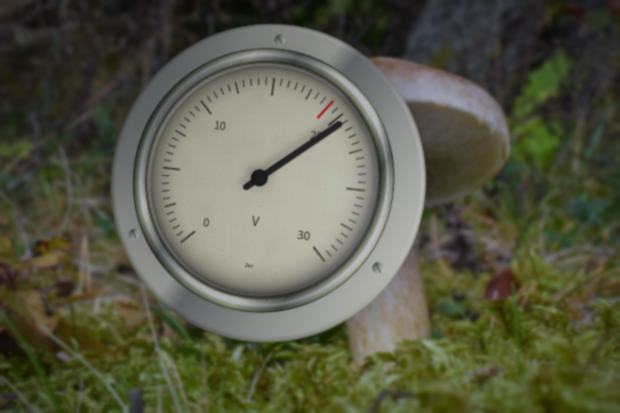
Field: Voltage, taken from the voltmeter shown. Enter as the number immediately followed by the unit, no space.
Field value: 20.5V
